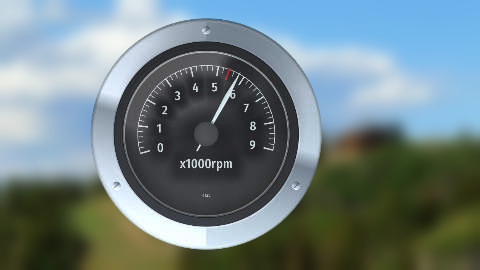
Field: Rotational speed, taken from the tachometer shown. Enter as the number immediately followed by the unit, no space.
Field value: 5800rpm
